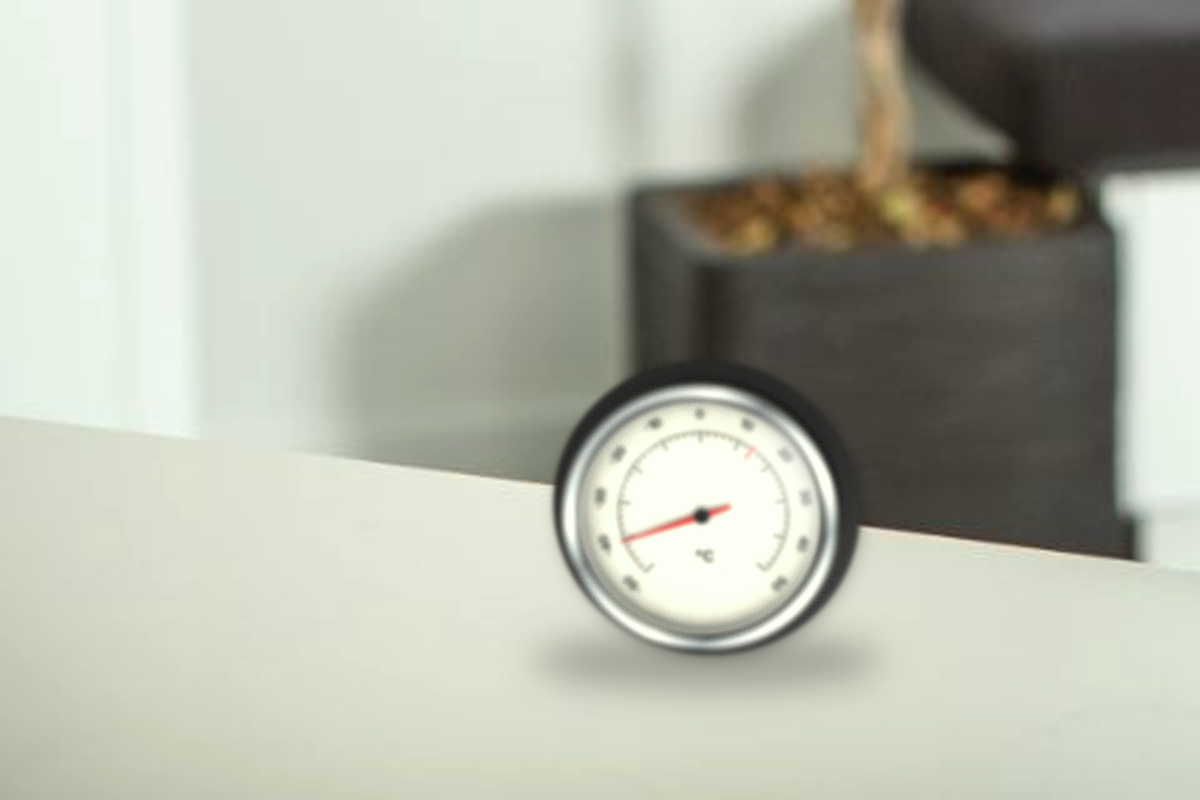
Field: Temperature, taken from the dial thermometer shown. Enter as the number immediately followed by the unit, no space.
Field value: -40°C
